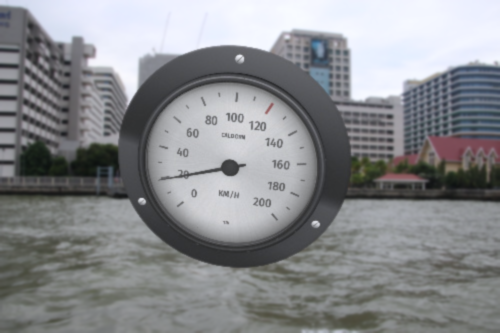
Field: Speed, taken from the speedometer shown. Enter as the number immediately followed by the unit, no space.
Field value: 20km/h
